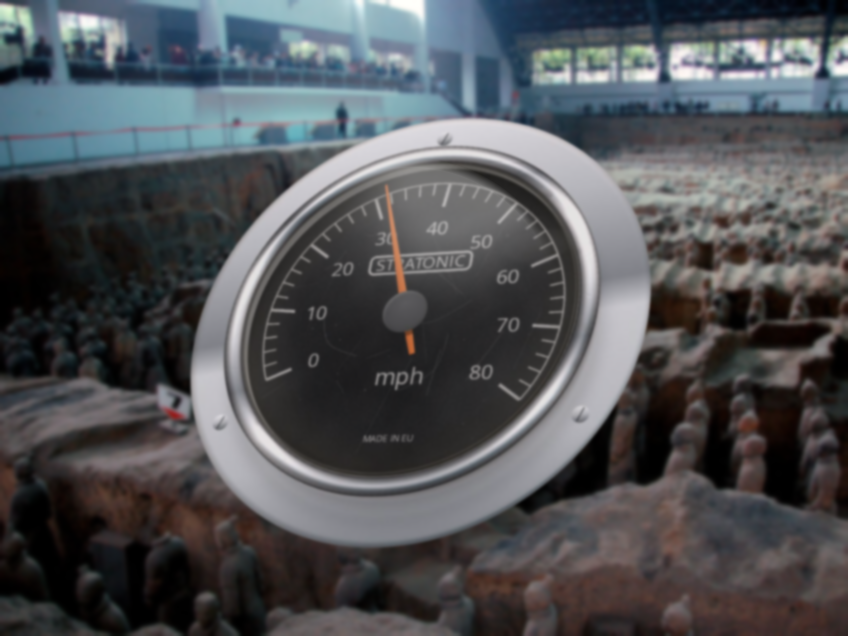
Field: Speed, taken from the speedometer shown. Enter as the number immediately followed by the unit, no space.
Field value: 32mph
